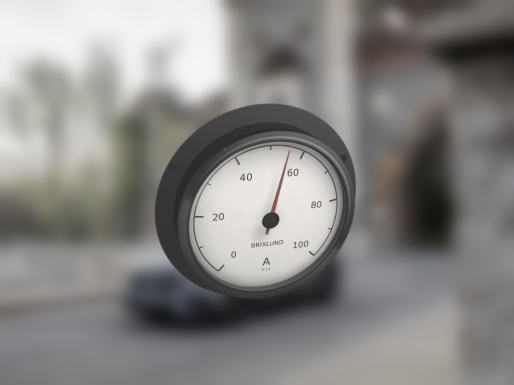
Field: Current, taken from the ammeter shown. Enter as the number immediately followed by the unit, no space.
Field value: 55A
